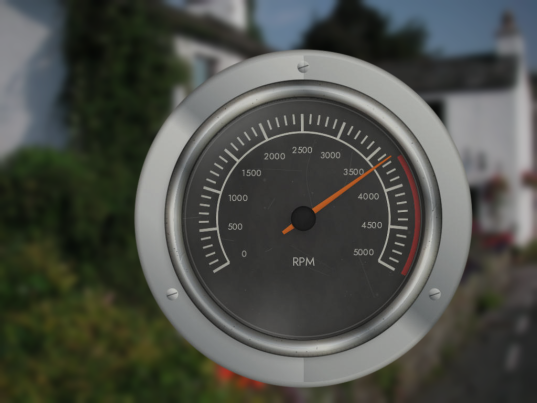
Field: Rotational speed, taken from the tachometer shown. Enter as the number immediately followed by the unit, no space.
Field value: 3650rpm
